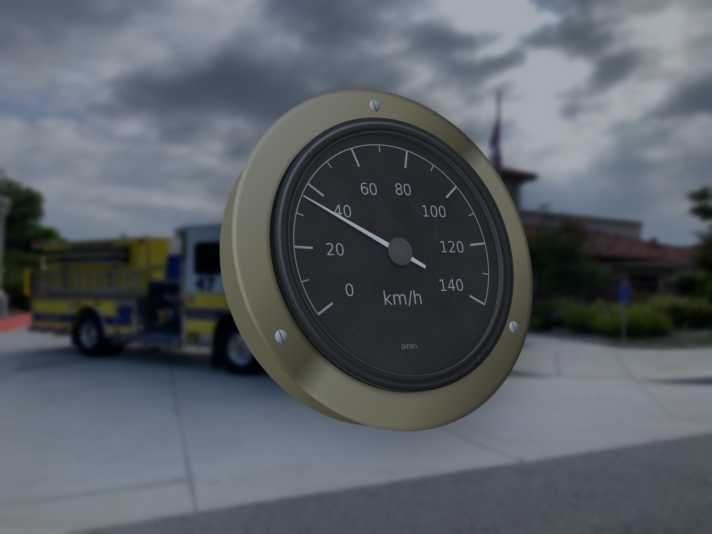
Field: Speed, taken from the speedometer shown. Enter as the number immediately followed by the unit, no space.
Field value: 35km/h
